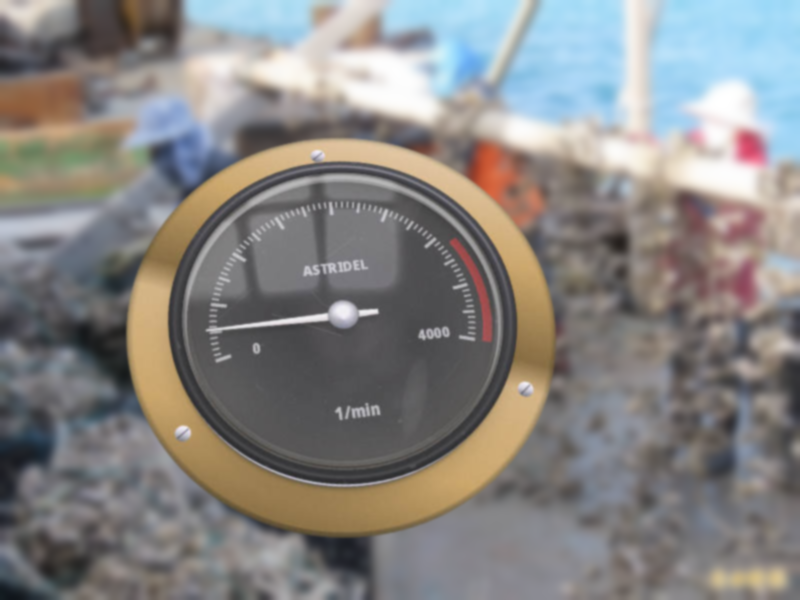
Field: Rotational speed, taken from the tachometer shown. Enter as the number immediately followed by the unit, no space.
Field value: 250rpm
